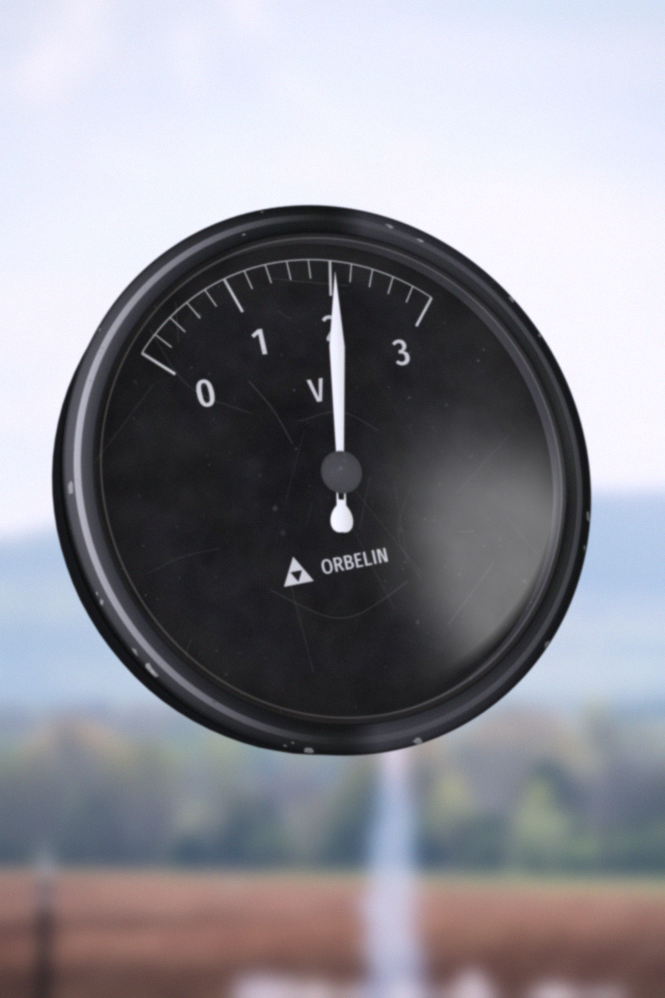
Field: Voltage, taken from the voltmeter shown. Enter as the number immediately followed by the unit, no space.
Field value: 2V
